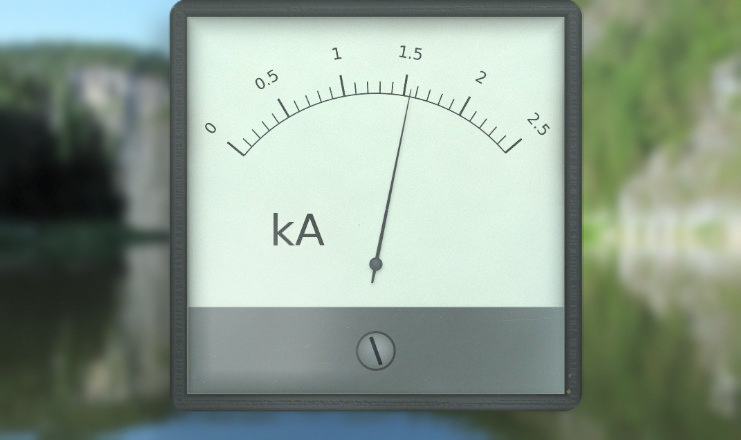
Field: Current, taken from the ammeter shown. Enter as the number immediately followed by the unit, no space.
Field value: 1.55kA
